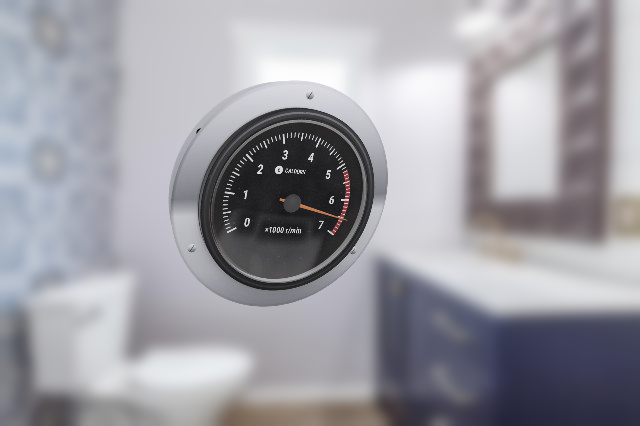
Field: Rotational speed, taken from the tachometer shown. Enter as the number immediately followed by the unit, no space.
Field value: 6500rpm
